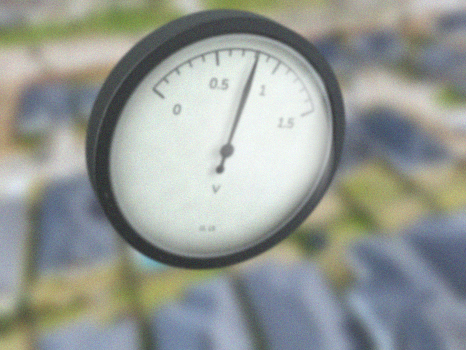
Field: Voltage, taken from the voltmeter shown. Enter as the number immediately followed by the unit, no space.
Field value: 0.8V
